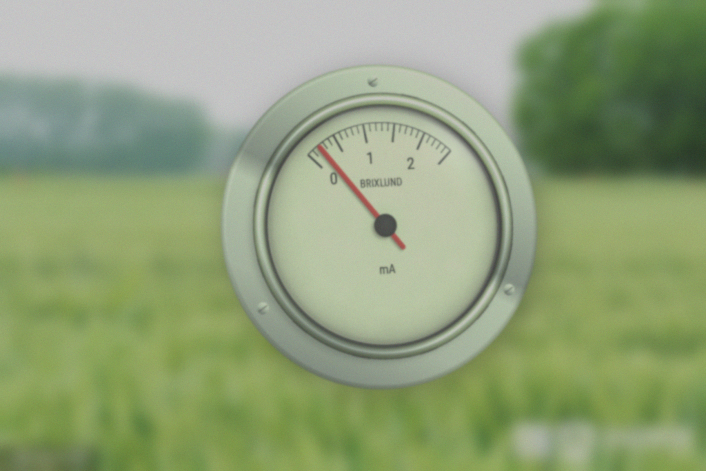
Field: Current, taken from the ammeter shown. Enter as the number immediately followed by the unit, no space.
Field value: 0.2mA
